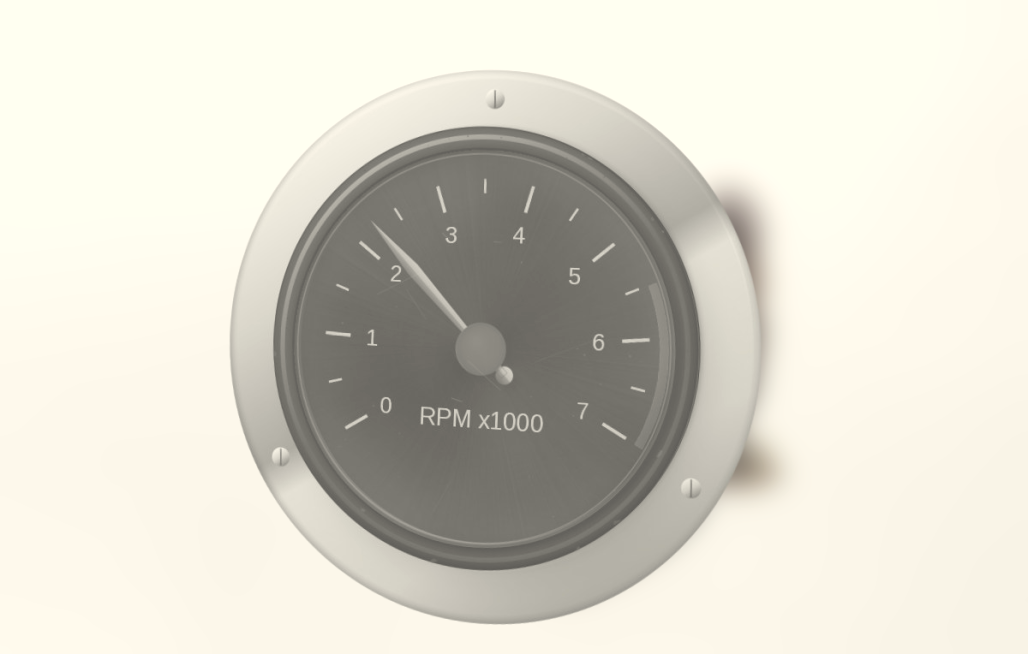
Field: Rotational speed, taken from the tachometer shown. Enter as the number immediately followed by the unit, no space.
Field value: 2250rpm
